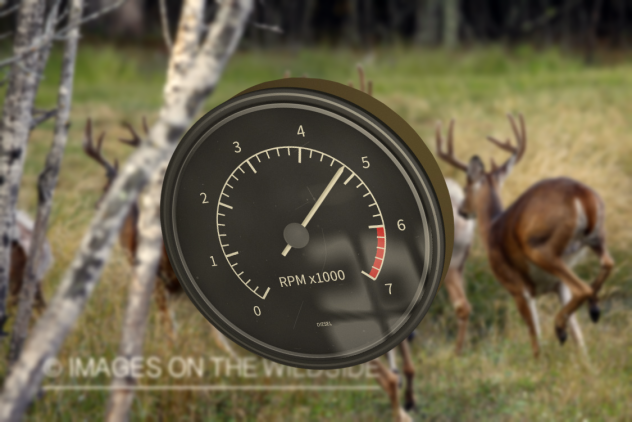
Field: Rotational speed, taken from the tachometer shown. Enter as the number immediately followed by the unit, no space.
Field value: 4800rpm
